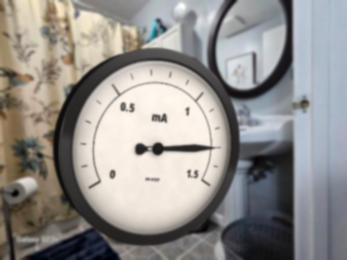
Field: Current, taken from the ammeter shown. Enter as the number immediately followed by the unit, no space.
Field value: 1.3mA
